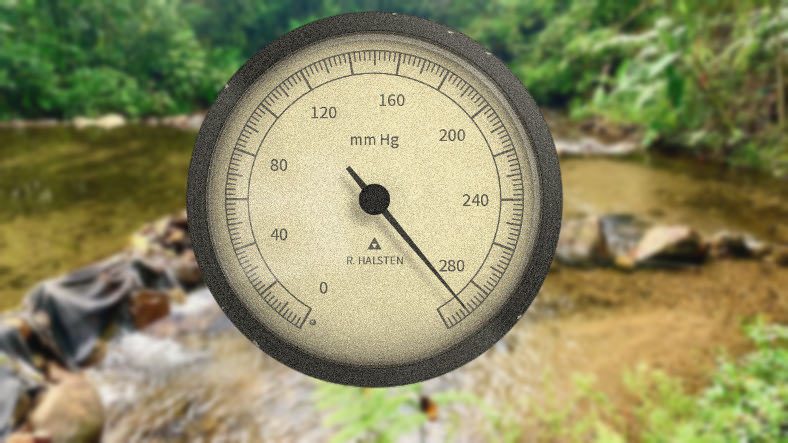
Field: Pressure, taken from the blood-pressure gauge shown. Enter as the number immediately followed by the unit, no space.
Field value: 290mmHg
